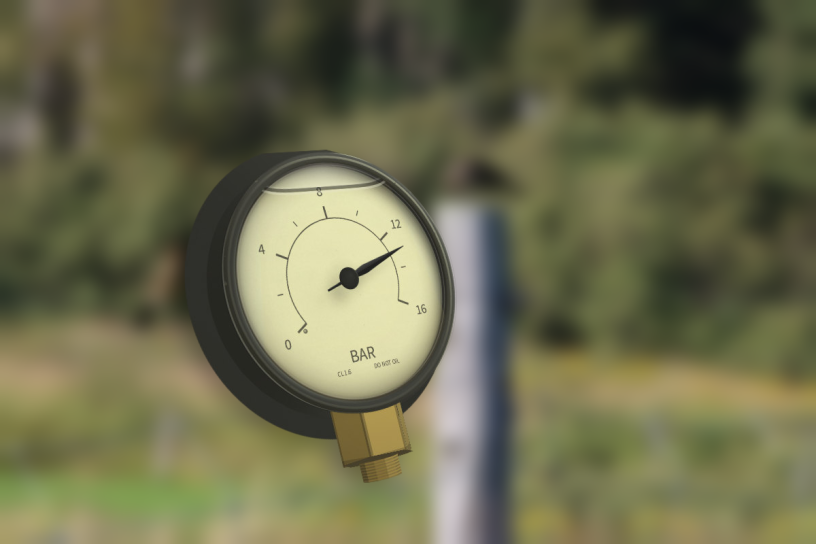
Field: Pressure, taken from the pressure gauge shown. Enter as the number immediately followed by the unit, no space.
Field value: 13bar
